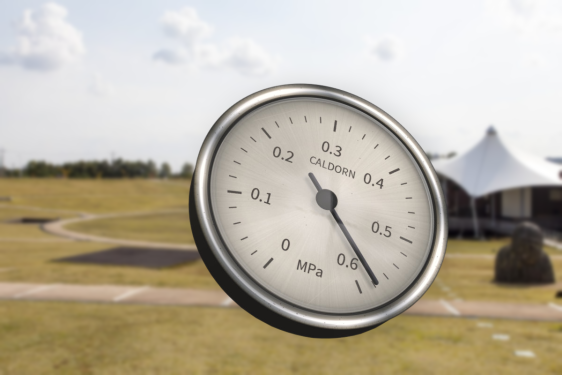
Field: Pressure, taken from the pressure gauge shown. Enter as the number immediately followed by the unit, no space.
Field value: 0.58MPa
